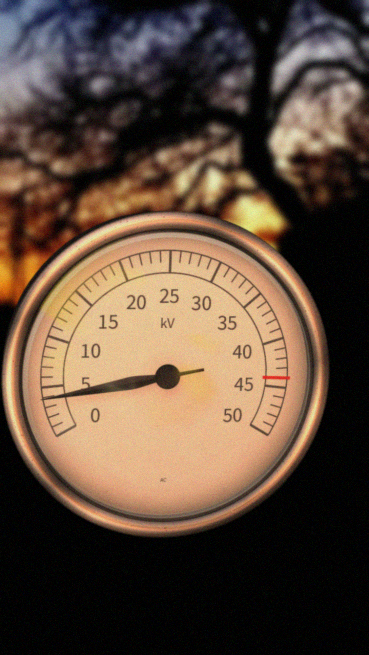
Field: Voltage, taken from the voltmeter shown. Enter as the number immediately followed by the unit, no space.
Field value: 4kV
